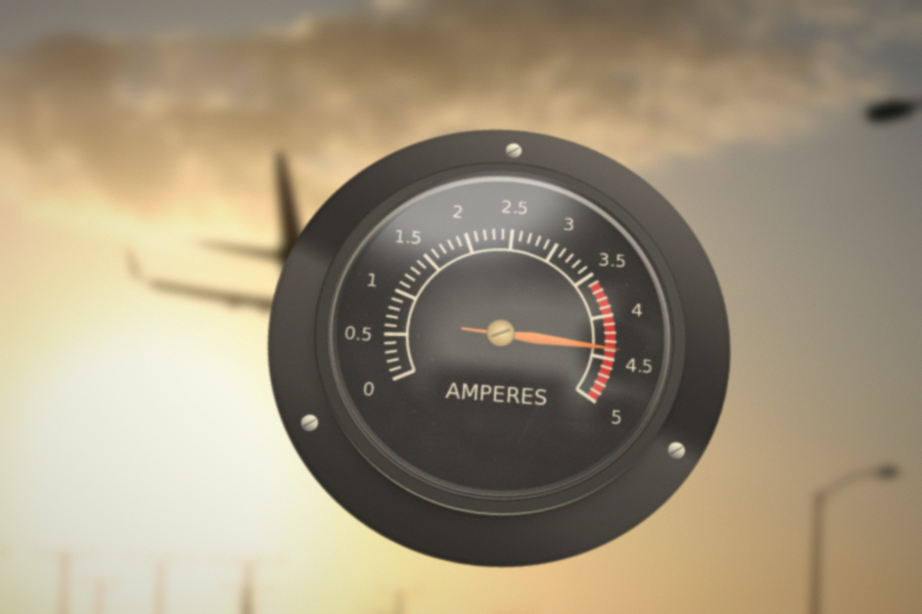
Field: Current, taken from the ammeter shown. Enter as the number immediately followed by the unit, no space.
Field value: 4.4A
